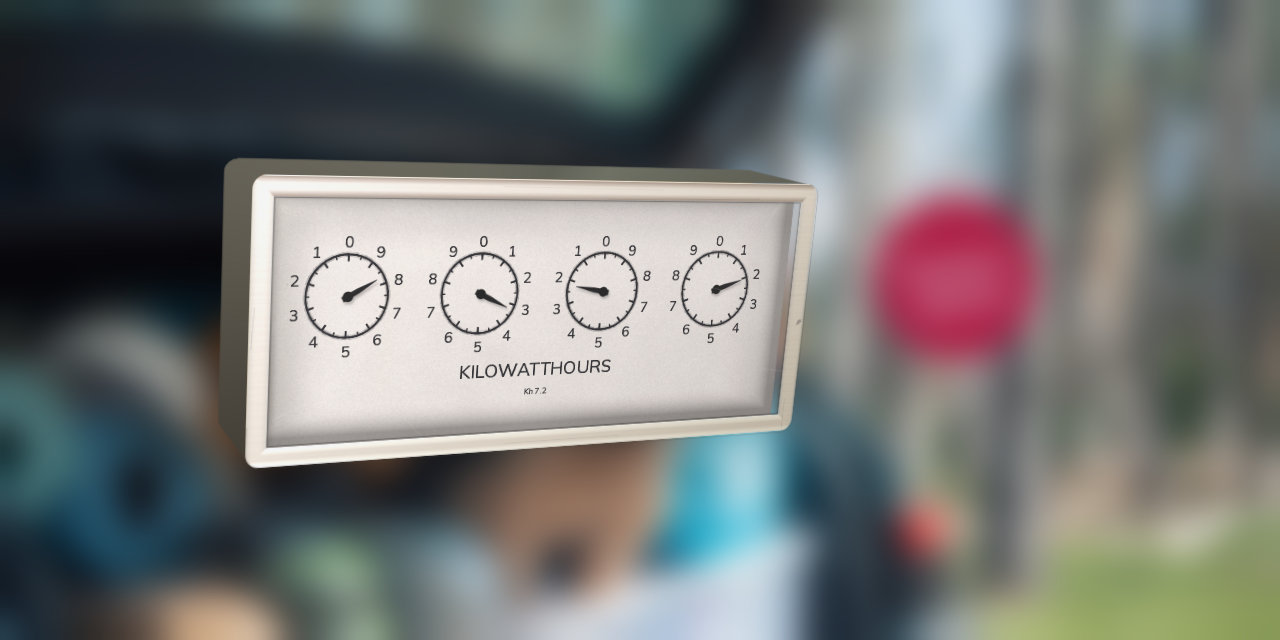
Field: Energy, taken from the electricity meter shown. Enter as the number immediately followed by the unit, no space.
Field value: 8322kWh
